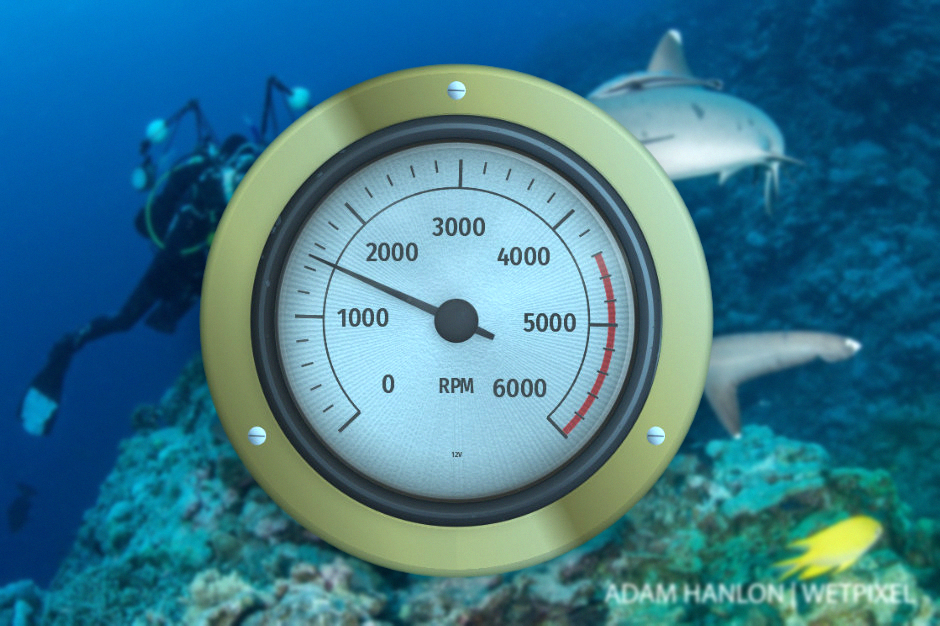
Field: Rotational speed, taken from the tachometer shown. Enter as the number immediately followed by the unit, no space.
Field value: 1500rpm
